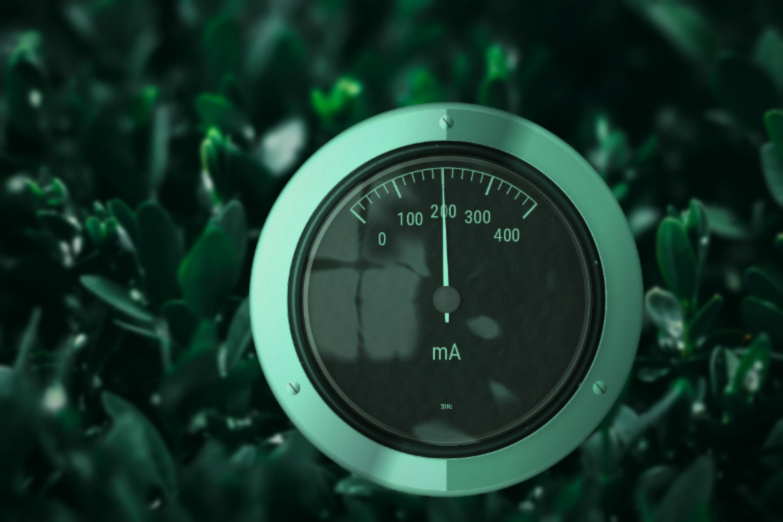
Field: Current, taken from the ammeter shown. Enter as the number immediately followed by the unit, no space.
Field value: 200mA
